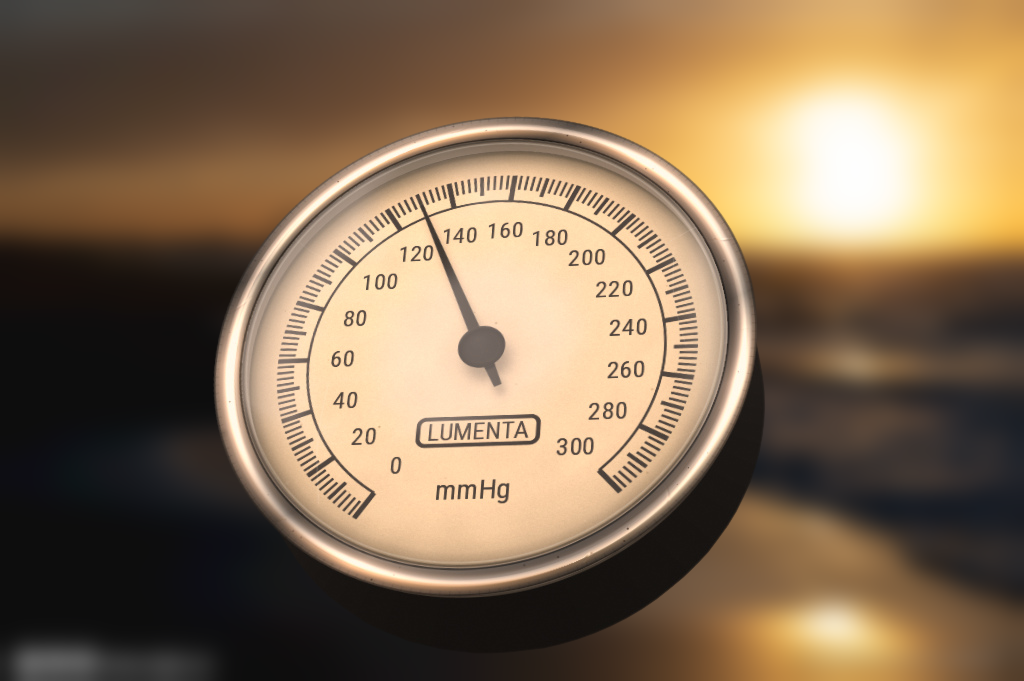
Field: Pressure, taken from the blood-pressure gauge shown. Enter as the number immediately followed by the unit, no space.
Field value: 130mmHg
